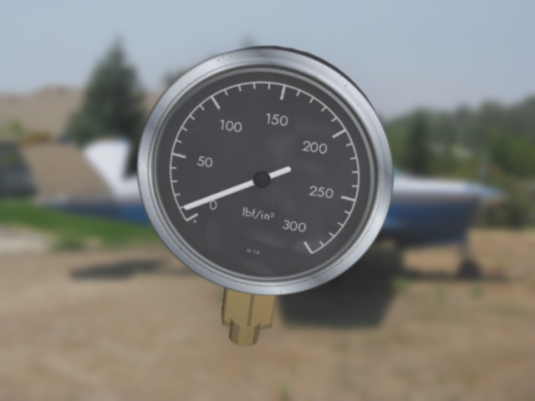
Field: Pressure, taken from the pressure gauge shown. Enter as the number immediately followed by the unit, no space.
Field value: 10psi
